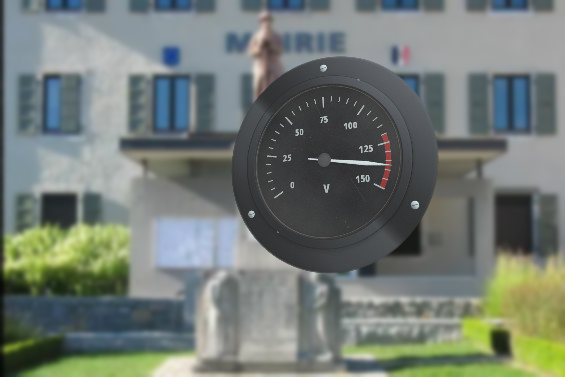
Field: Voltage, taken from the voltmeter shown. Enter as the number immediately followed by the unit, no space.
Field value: 137.5V
